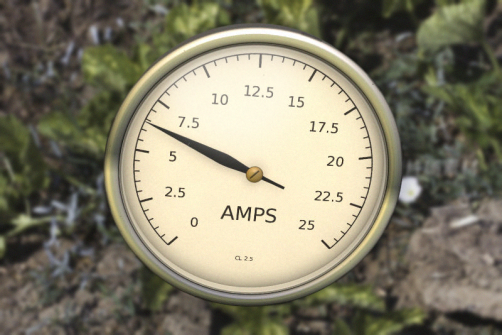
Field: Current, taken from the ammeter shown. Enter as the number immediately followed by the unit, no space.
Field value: 6.5A
